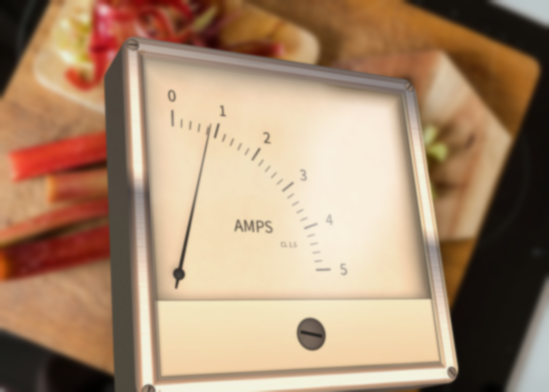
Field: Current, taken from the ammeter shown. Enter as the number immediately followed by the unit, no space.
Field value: 0.8A
